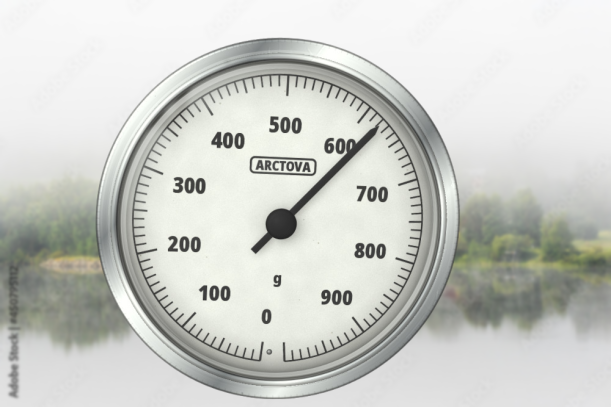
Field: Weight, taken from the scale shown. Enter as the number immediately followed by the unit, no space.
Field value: 620g
